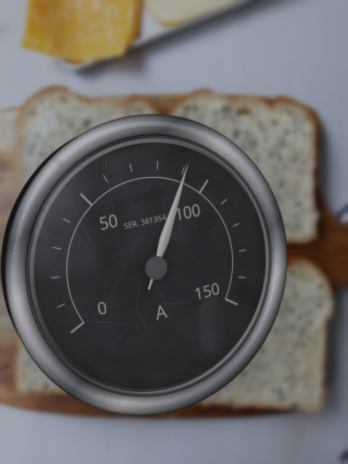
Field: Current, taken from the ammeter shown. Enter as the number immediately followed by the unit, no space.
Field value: 90A
